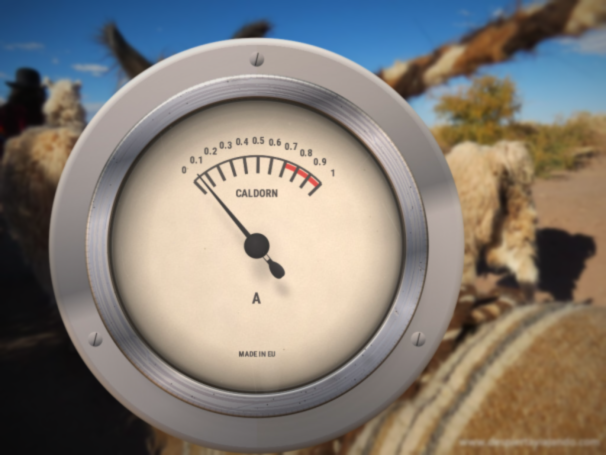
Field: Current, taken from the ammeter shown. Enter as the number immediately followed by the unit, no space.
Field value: 0.05A
